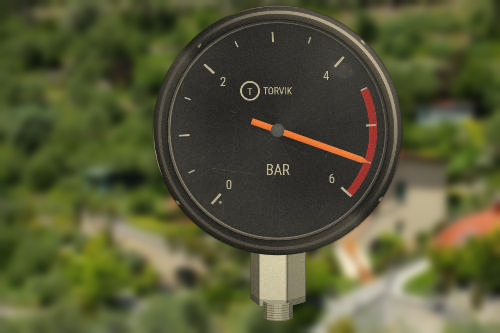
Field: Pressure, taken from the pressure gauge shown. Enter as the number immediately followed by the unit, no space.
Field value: 5.5bar
